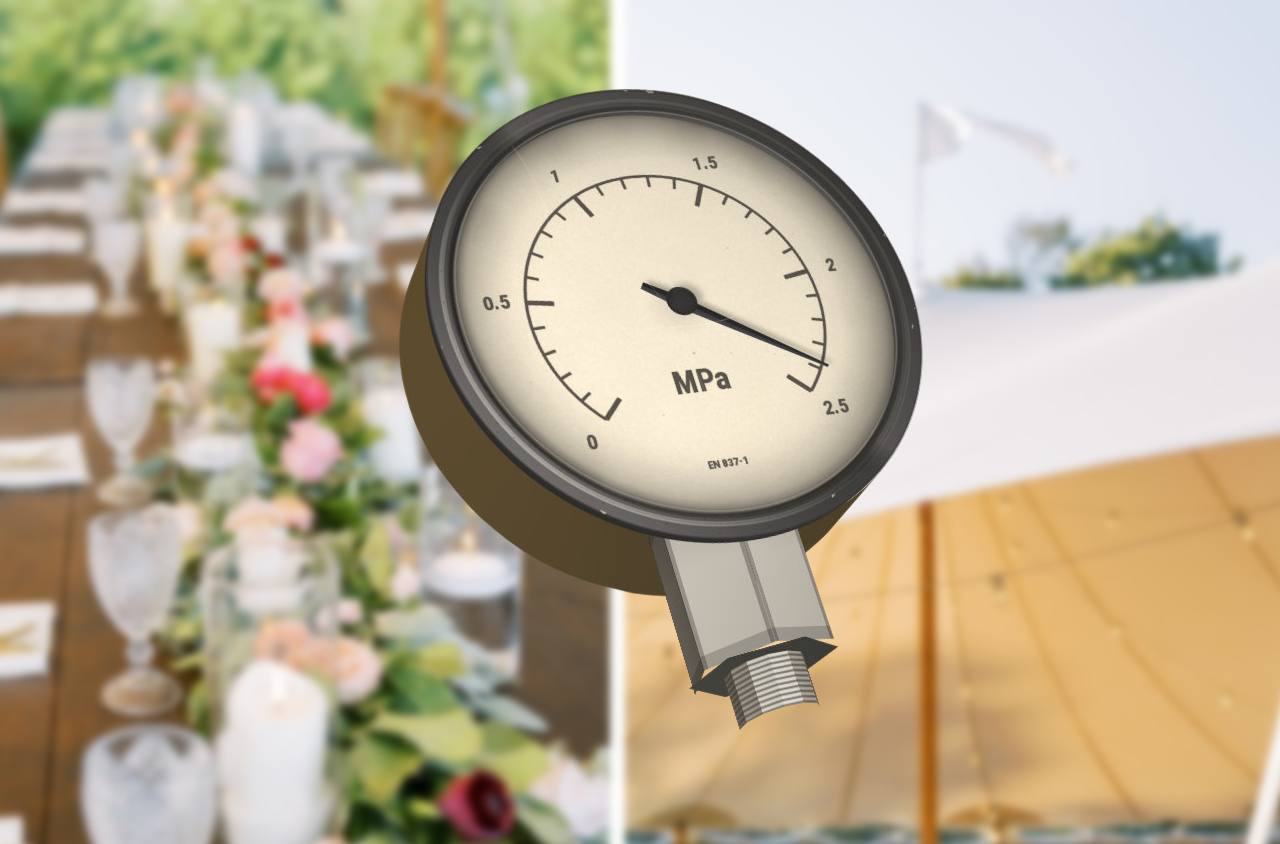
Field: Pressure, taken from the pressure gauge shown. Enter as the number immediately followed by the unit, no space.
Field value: 2.4MPa
